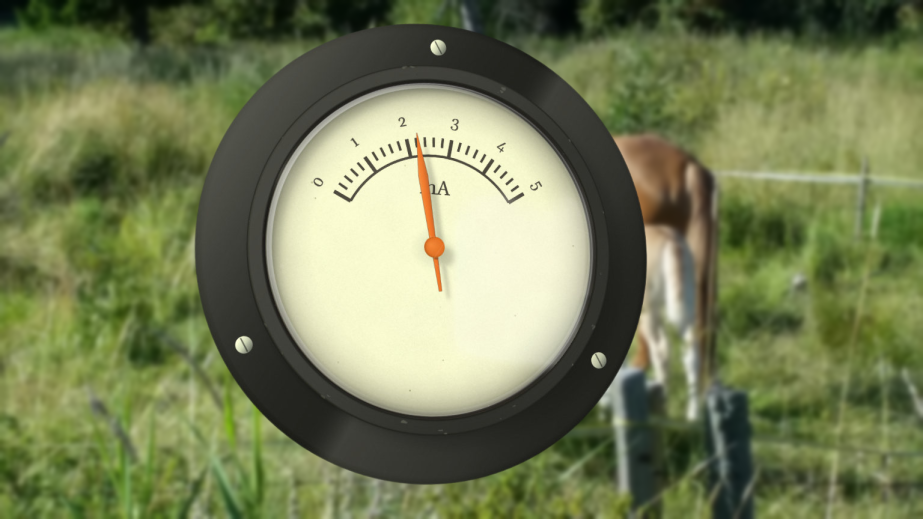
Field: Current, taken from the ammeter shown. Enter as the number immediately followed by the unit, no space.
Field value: 2.2mA
